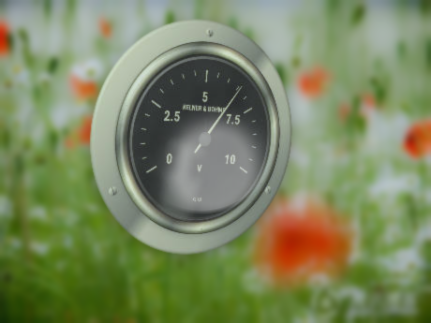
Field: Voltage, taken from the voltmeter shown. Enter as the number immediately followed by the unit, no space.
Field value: 6.5V
